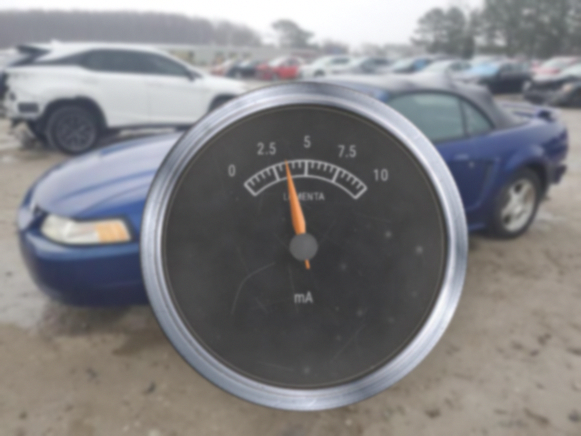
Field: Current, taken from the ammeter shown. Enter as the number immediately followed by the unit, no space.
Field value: 3.5mA
